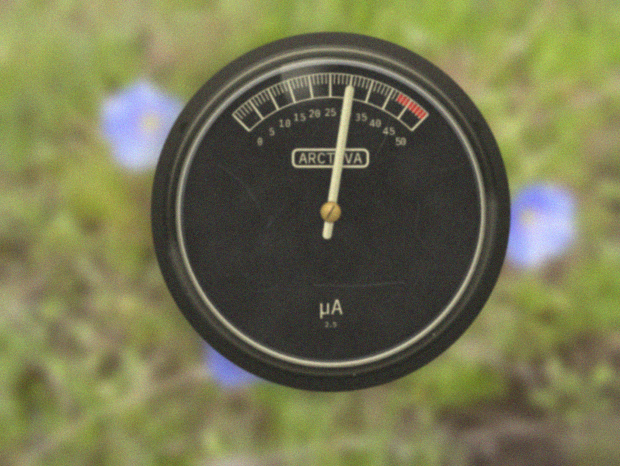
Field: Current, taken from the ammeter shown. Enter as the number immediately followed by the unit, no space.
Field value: 30µA
